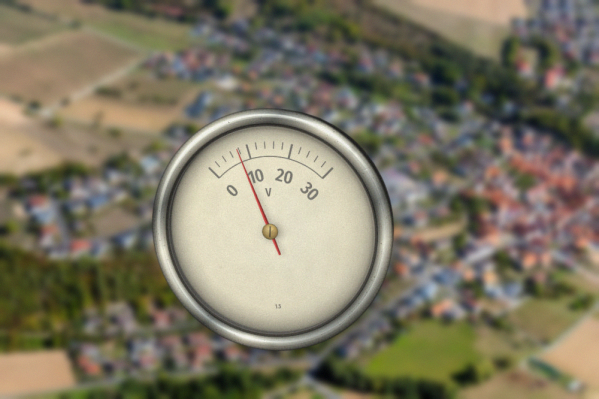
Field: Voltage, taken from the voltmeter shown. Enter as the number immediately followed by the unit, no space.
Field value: 8V
